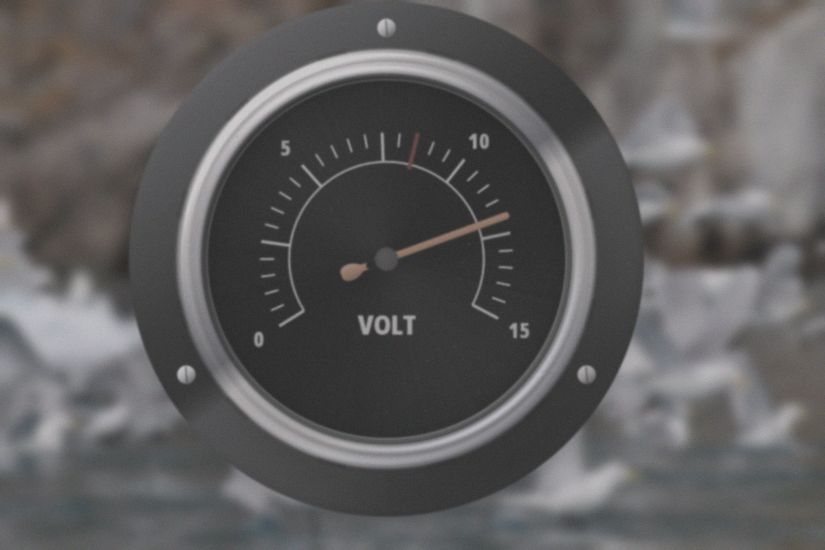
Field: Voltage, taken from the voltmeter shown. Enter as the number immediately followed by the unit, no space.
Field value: 12V
